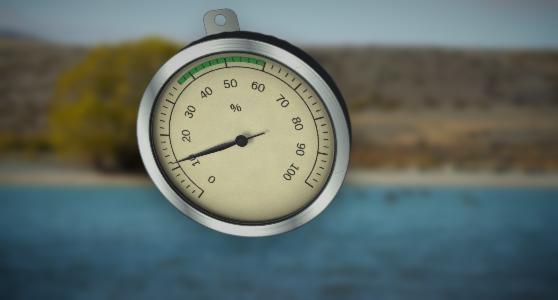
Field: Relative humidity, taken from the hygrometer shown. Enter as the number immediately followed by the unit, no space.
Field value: 12%
